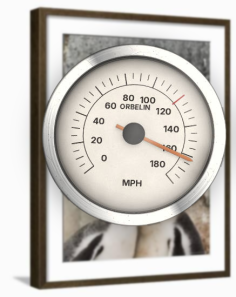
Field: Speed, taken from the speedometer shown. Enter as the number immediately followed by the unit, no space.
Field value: 162.5mph
